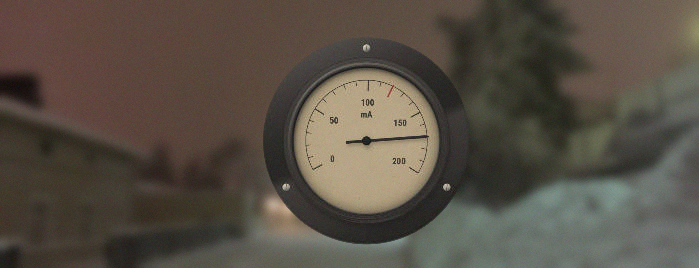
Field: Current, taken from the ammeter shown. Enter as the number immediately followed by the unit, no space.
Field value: 170mA
